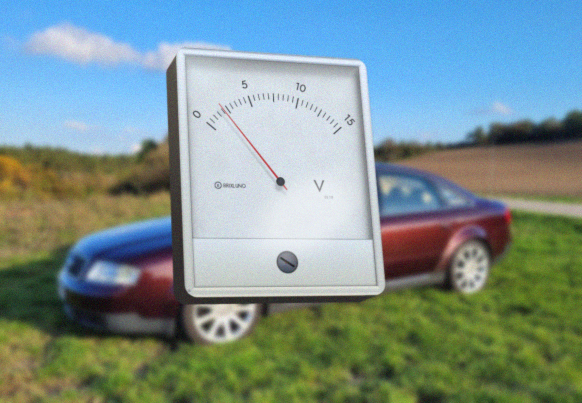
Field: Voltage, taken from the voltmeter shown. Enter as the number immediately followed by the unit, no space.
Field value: 2V
